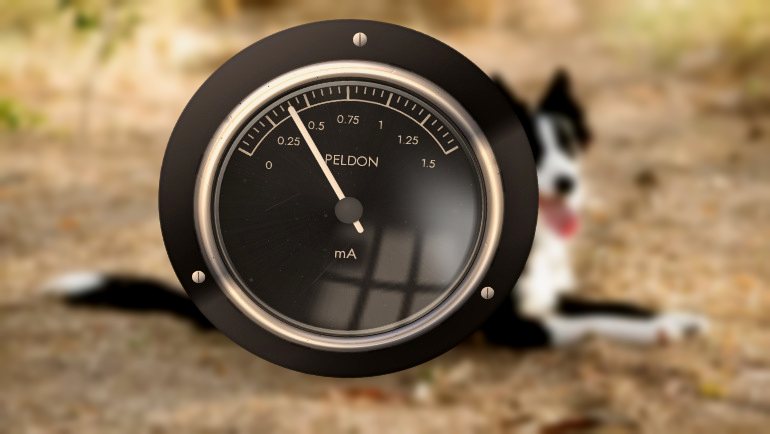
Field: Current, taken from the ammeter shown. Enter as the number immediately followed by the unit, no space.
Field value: 0.4mA
